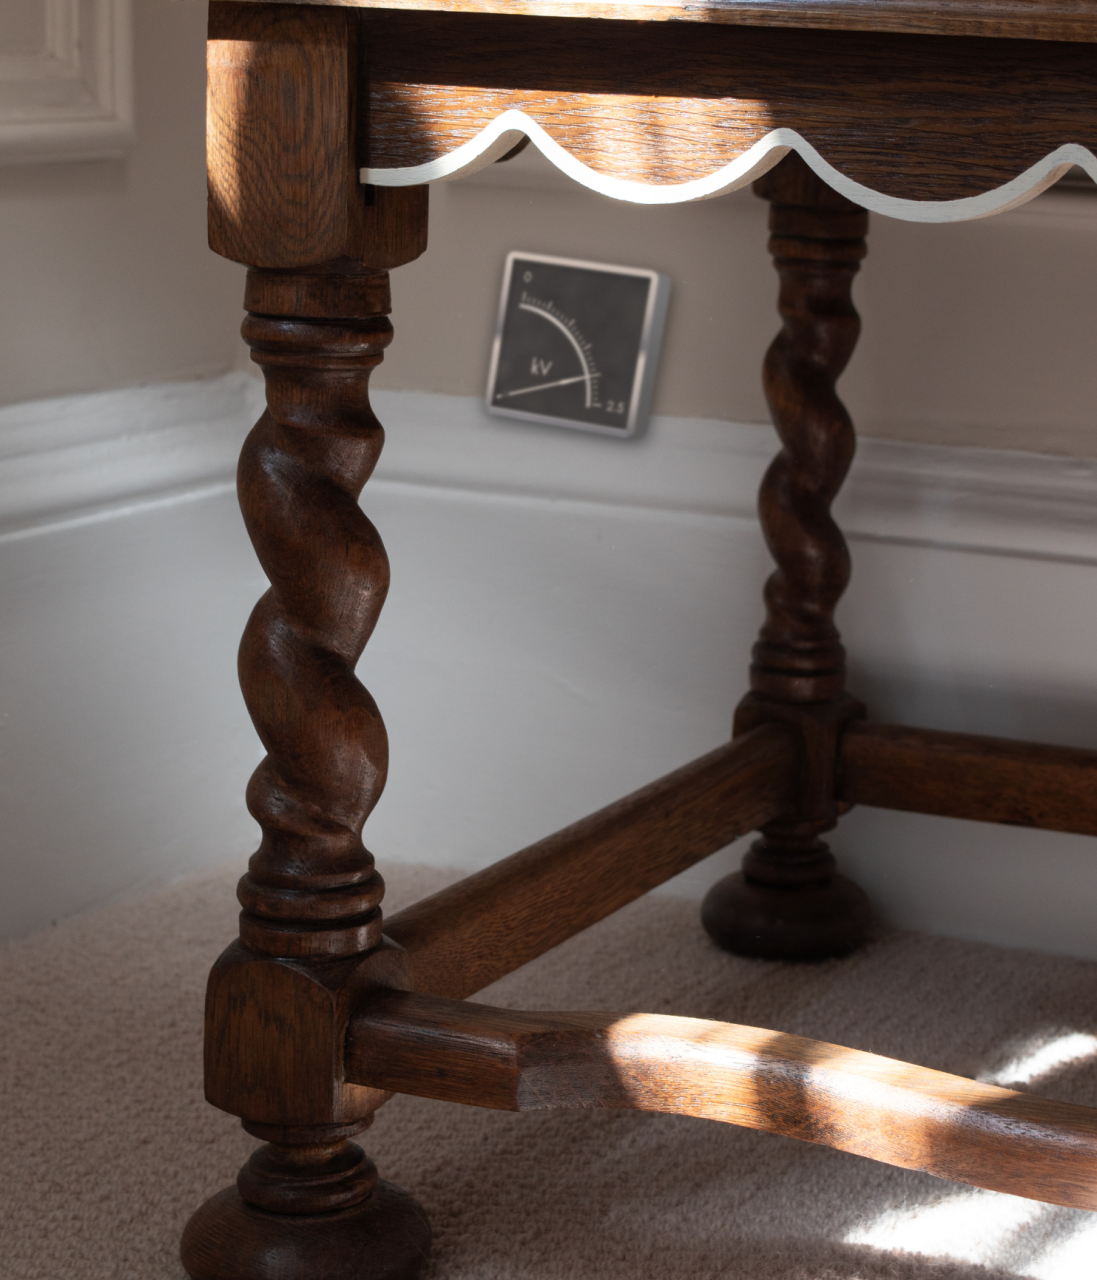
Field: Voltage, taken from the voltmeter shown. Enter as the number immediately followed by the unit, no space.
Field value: 2kV
